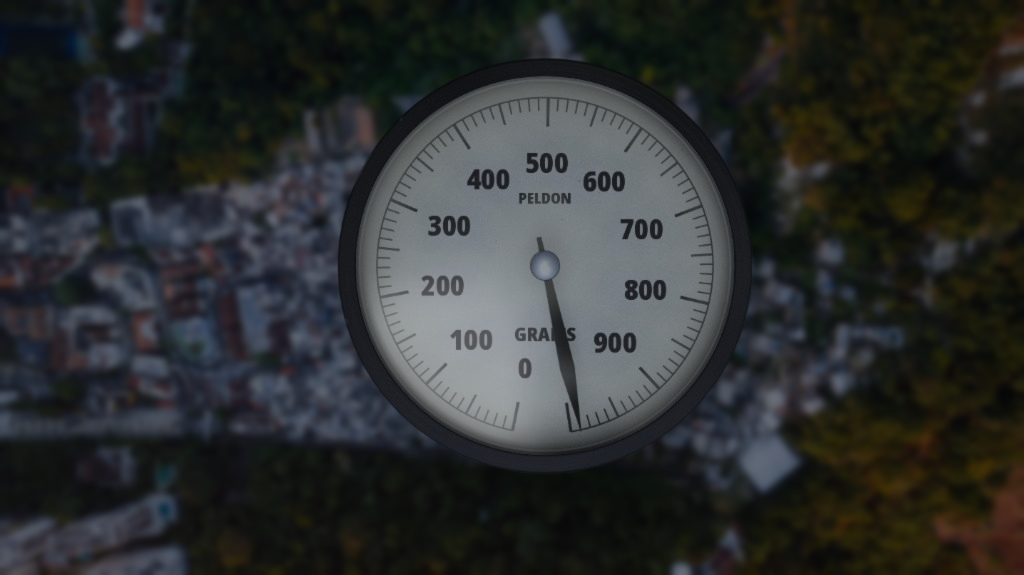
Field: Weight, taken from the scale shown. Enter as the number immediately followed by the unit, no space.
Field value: 990g
